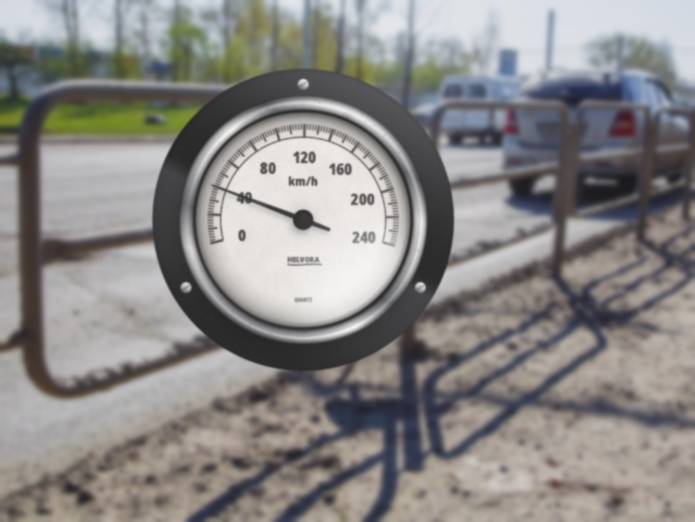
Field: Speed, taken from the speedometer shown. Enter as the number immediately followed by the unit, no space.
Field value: 40km/h
